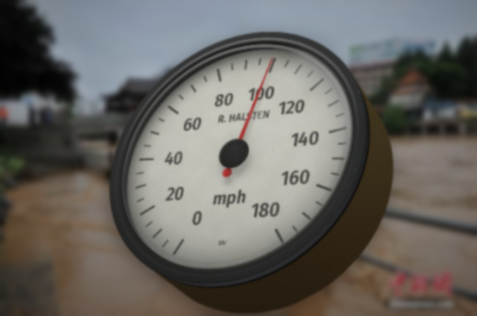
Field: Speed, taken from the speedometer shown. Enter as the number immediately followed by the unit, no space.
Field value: 100mph
